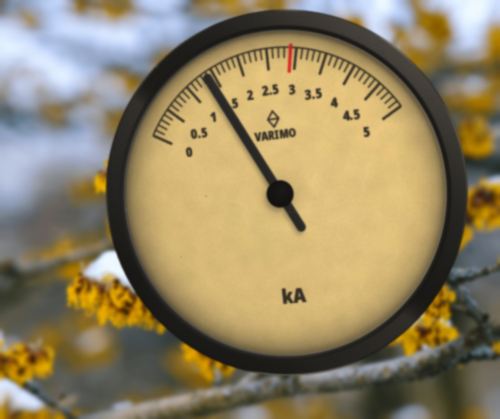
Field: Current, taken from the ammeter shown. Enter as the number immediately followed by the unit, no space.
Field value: 1.4kA
